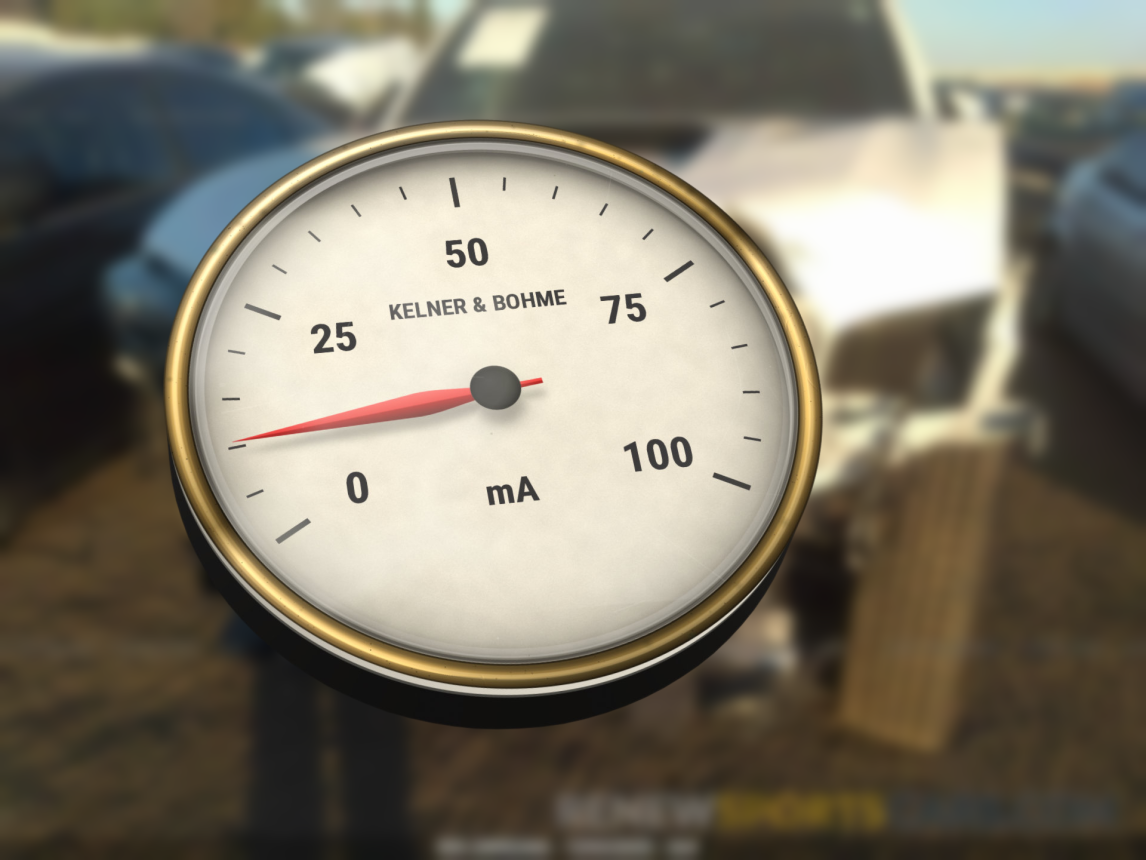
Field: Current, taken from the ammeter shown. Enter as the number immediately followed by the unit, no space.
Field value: 10mA
